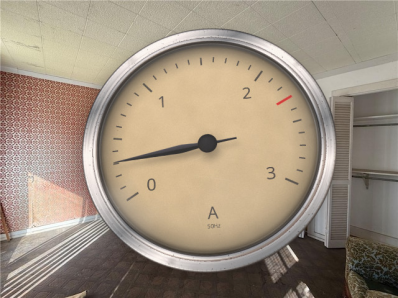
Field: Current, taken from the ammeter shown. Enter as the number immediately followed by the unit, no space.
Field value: 0.3A
